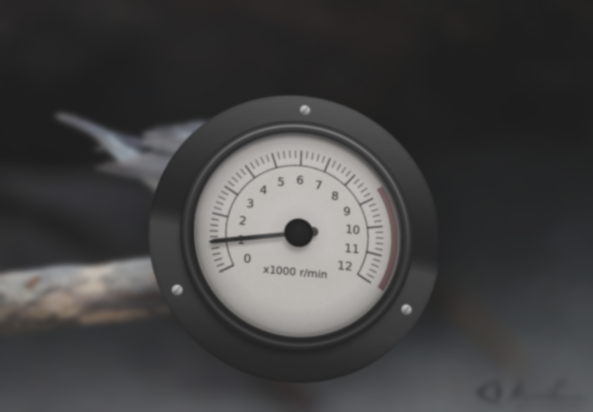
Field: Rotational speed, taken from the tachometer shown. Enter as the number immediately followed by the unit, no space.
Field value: 1000rpm
